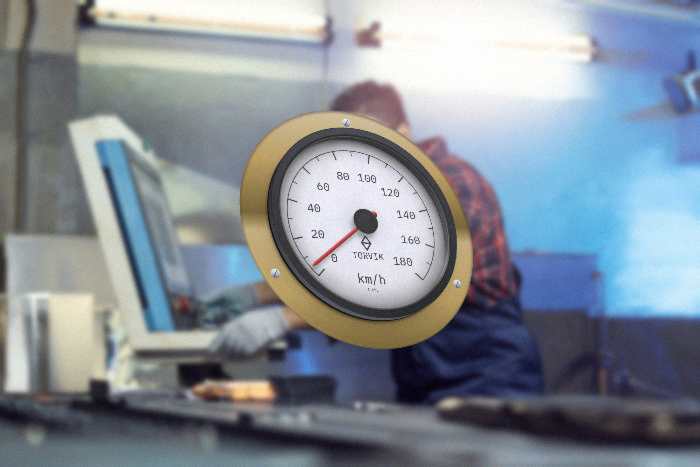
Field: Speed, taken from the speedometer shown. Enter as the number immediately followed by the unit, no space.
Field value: 5km/h
